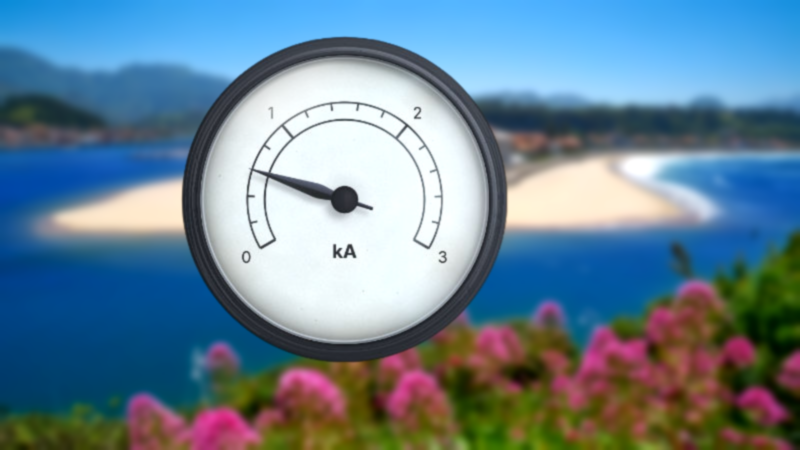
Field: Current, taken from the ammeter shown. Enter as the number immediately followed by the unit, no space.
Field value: 0.6kA
